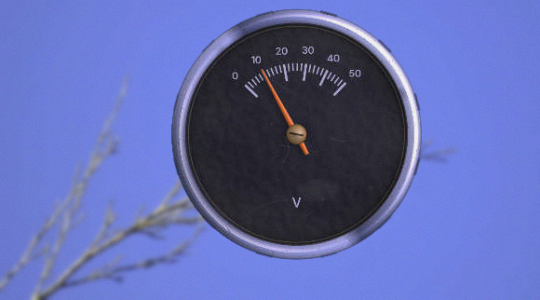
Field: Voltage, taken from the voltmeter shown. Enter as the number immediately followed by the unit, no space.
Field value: 10V
